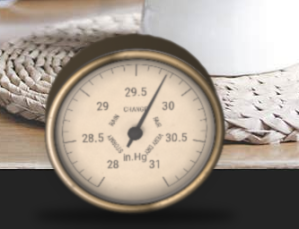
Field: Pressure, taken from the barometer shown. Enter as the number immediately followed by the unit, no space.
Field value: 29.75inHg
